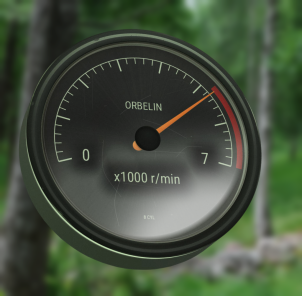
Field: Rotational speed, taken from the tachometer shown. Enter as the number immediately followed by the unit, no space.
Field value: 5300rpm
